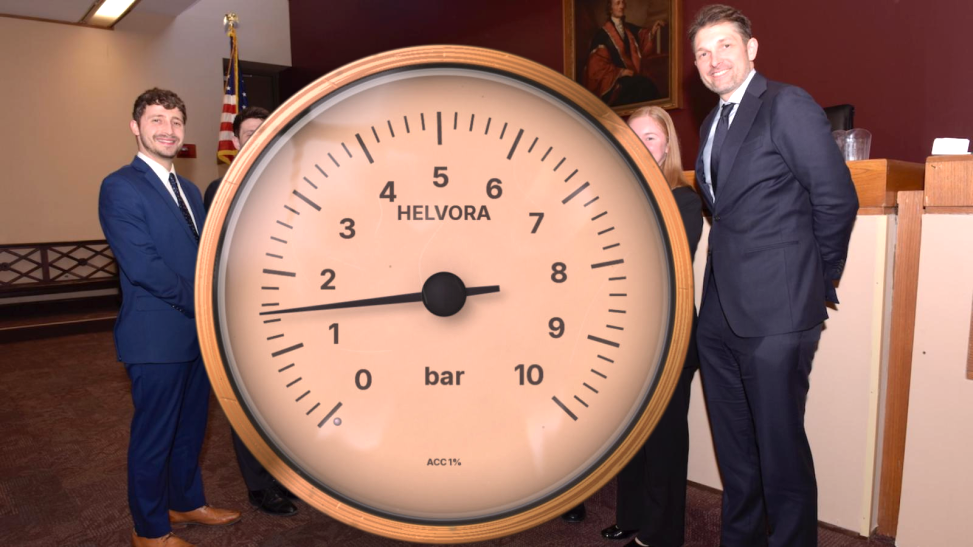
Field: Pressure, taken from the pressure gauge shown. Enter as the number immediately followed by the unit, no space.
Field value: 1.5bar
